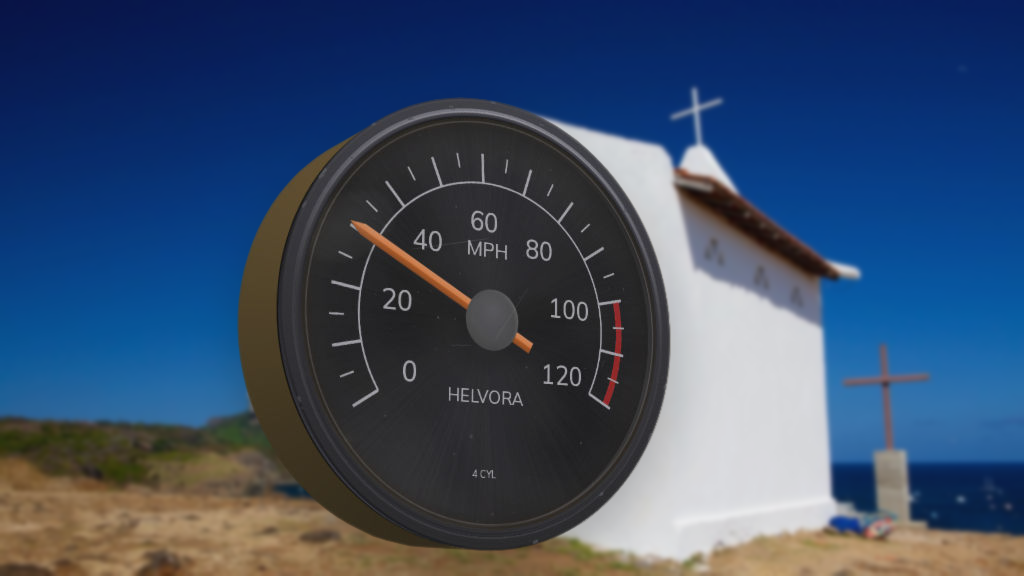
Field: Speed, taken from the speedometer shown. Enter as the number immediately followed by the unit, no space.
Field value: 30mph
